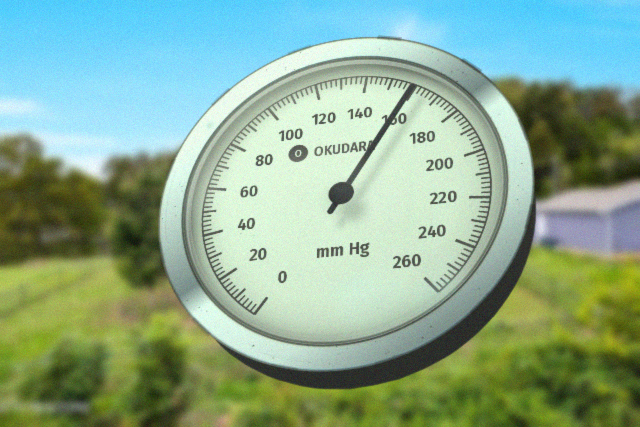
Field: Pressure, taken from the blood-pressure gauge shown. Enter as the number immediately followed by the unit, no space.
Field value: 160mmHg
